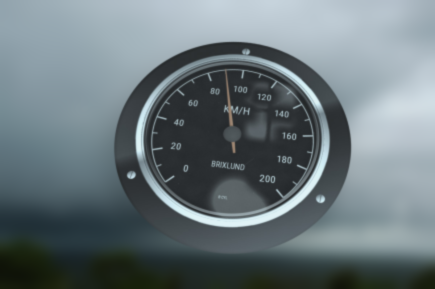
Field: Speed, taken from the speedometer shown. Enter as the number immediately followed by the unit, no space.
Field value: 90km/h
